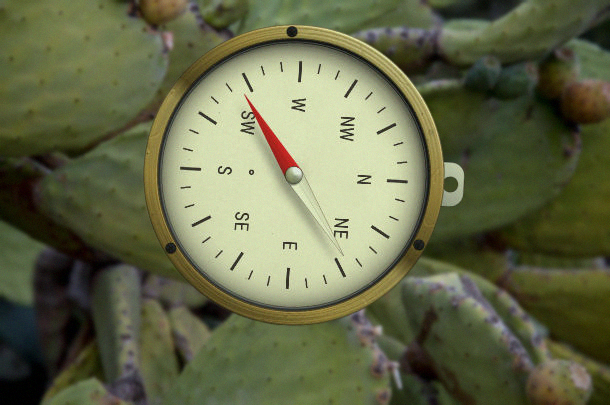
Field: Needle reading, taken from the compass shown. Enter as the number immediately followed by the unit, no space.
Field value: 235°
